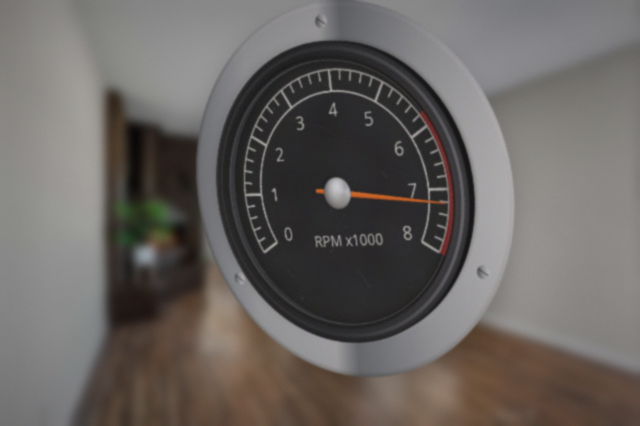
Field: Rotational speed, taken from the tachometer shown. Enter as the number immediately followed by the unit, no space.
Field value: 7200rpm
